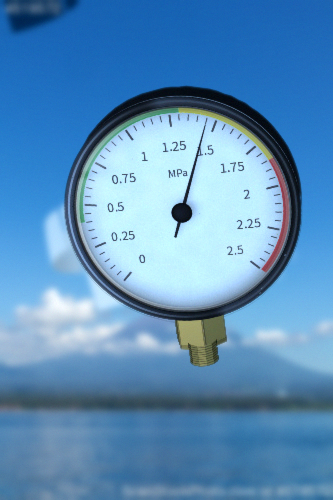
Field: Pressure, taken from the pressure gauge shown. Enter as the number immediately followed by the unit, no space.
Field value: 1.45MPa
